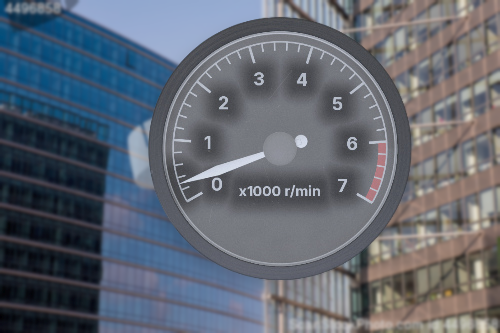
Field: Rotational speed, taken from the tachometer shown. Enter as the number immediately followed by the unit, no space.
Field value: 300rpm
